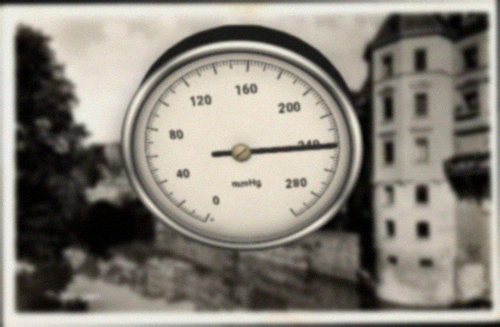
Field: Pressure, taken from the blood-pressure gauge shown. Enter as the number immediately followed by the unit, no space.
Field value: 240mmHg
